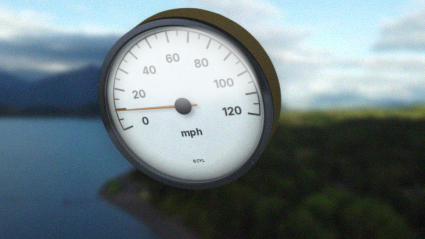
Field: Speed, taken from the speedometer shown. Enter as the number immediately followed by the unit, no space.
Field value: 10mph
